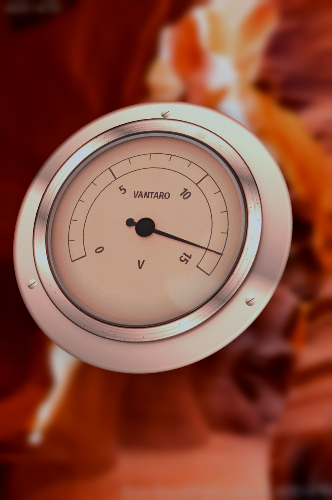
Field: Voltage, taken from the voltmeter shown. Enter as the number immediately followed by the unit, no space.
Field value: 14V
